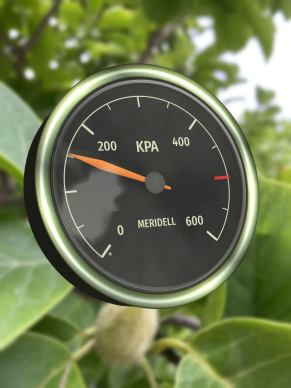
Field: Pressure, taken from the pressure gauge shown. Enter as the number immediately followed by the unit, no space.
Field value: 150kPa
